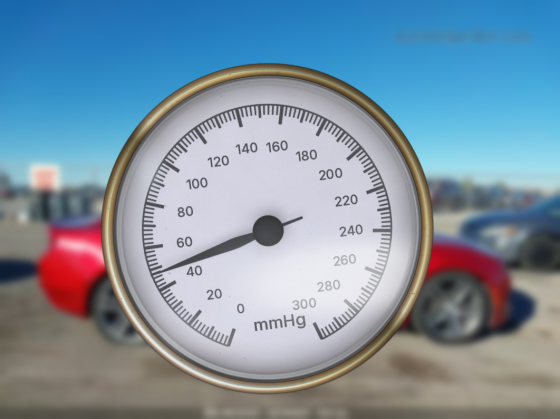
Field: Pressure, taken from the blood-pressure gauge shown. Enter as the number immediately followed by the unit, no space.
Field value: 48mmHg
